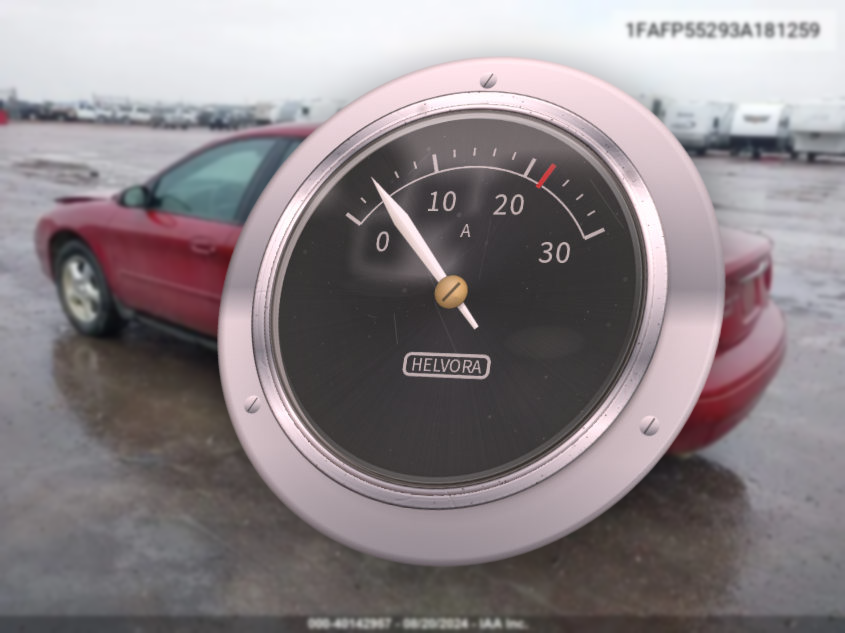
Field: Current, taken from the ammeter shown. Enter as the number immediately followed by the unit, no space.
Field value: 4A
